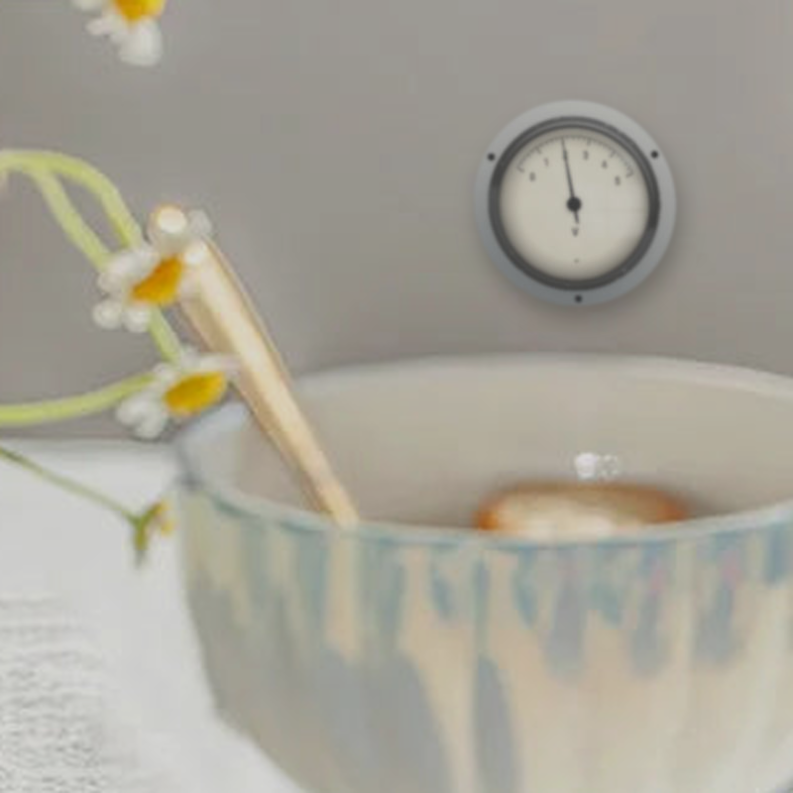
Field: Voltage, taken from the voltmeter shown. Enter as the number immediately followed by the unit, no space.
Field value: 2V
